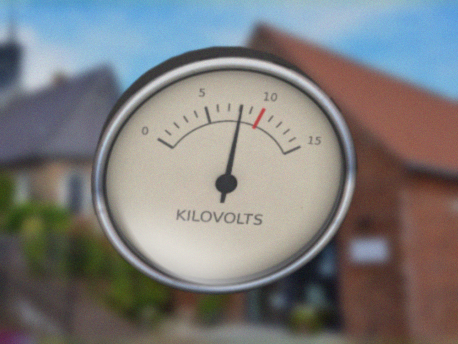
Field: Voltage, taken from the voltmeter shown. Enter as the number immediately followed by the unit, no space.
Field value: 8kV
